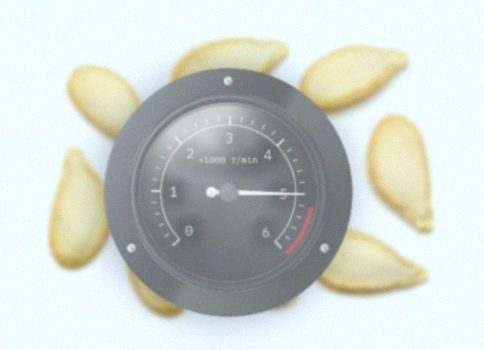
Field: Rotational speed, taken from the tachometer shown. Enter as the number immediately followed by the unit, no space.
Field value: 5000rpm
